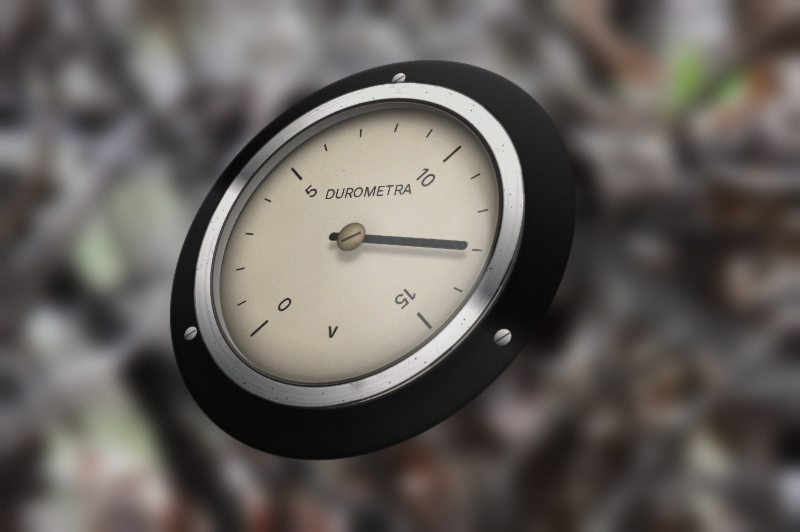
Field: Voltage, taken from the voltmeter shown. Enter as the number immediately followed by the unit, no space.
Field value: 13V
